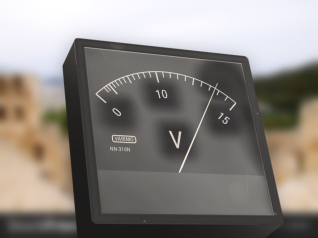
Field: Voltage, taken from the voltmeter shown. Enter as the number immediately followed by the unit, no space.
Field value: 13.75V
